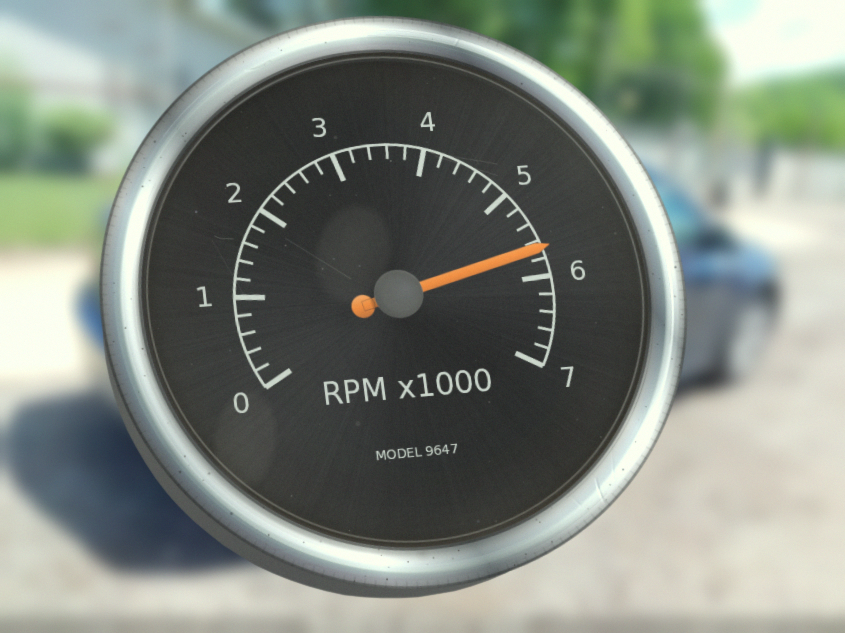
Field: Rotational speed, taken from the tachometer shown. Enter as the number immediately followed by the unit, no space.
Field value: 5700rpm
